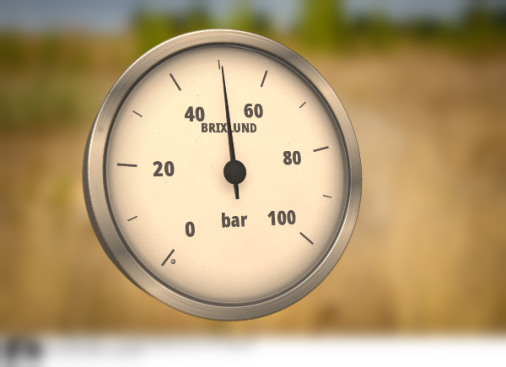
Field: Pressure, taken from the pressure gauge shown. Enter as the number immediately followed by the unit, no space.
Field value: 50bar
